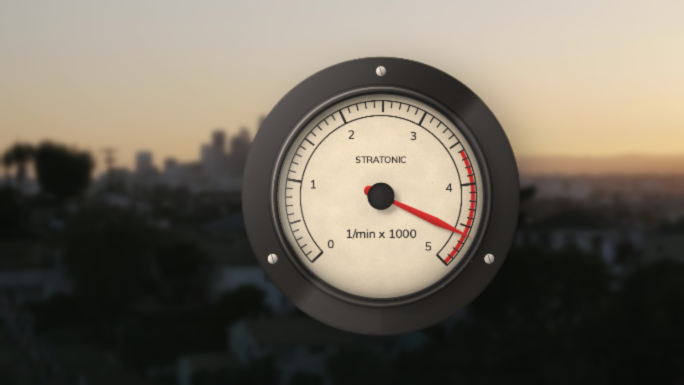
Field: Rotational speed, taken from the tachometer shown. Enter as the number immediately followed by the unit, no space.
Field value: 4600rpm
